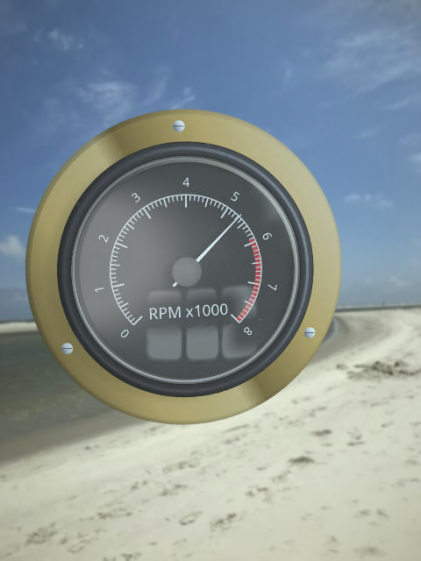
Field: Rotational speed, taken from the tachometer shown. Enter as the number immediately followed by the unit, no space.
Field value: 5300rpm
